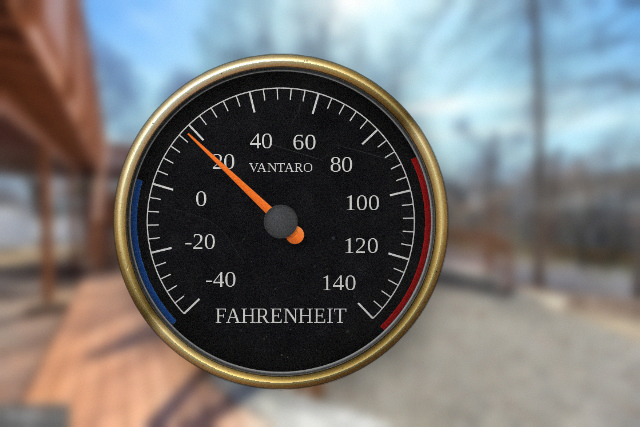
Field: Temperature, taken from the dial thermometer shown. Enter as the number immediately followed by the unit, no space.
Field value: 18°F
